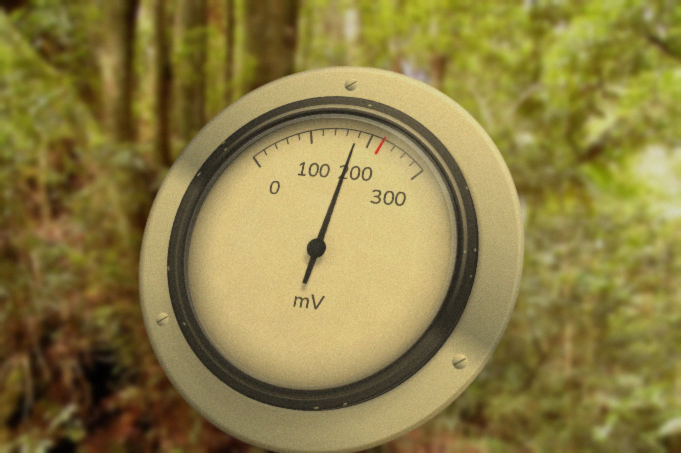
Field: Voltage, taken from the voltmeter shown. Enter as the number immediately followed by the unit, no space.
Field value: 180mV
